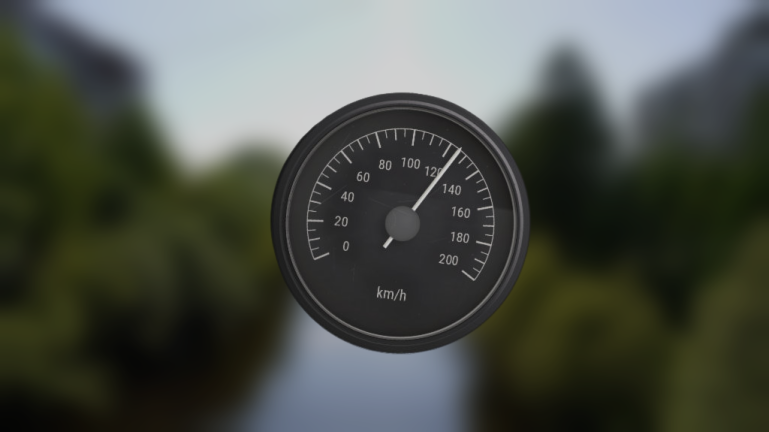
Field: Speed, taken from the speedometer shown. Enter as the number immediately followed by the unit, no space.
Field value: 125km/h
